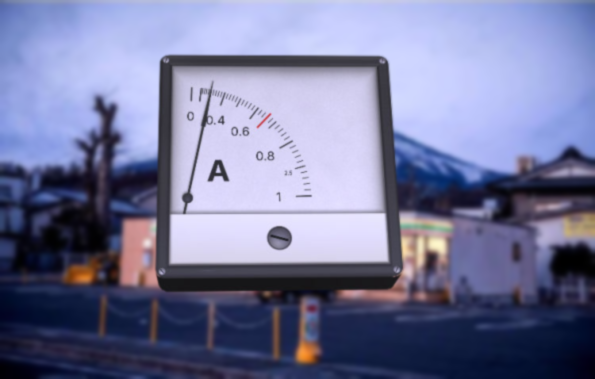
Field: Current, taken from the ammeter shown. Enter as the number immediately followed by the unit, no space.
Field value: 0.3A
